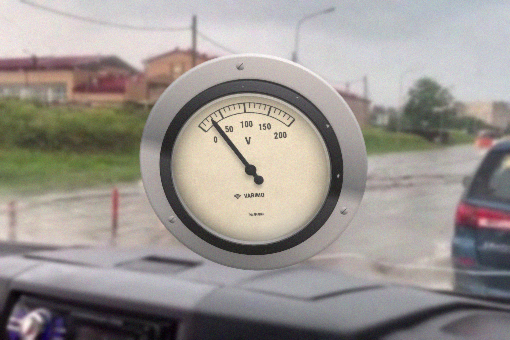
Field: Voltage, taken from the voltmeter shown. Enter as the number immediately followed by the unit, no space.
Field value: 30V
